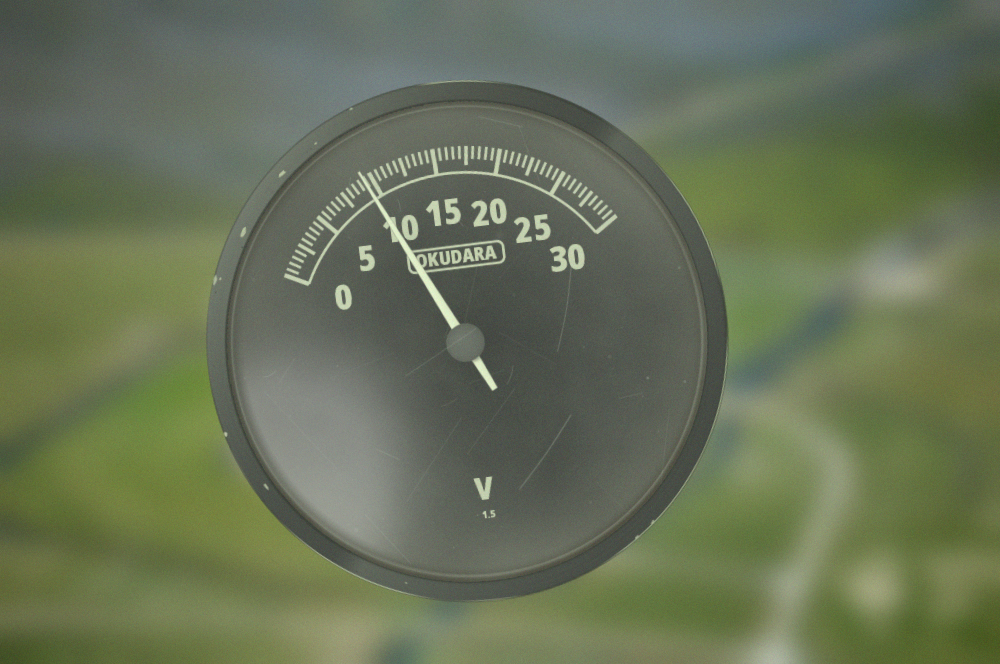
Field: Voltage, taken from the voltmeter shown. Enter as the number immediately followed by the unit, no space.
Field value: 9.5V
